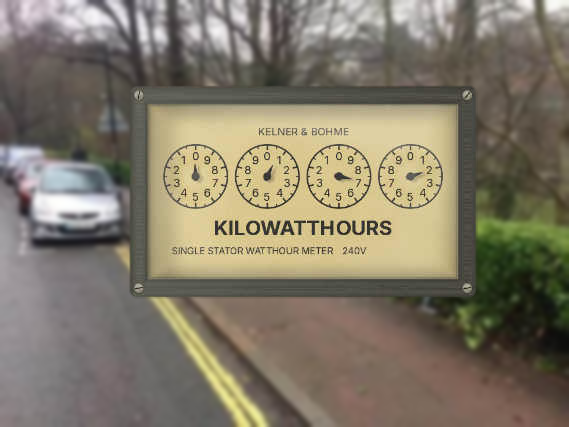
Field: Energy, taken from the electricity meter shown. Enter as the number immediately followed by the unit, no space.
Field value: 72kWh
